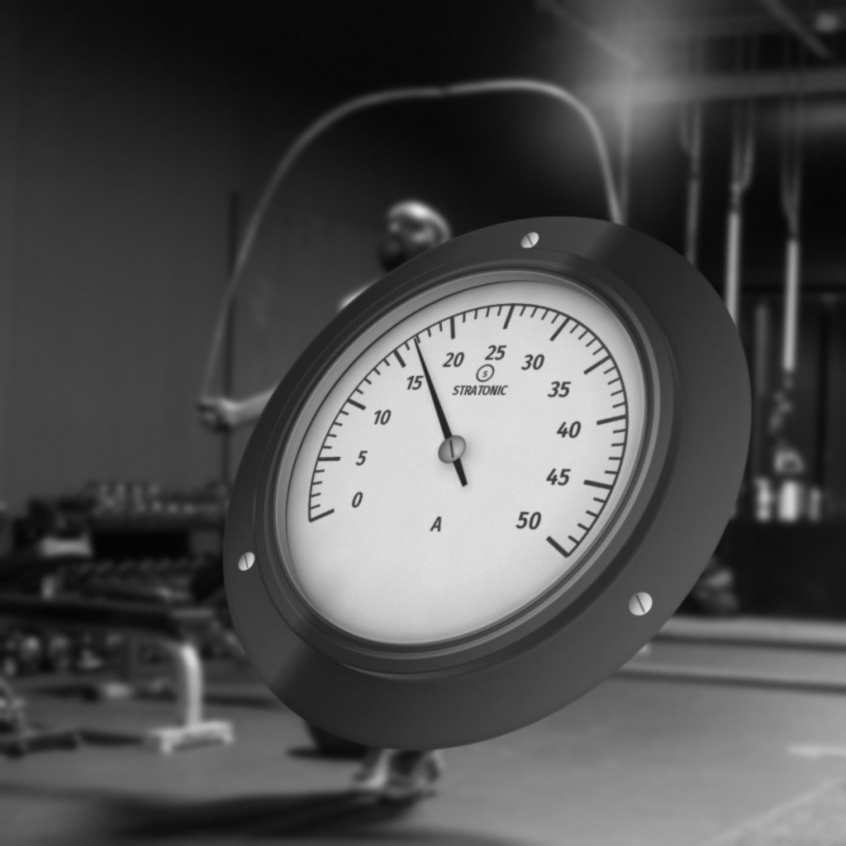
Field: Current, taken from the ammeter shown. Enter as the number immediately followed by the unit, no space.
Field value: 17A
